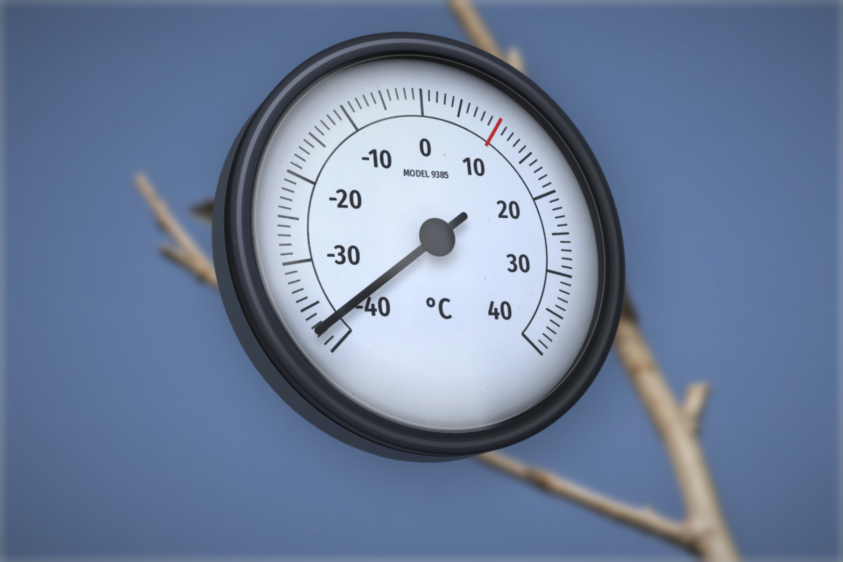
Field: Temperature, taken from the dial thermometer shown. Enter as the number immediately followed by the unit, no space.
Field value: -37.5°C
